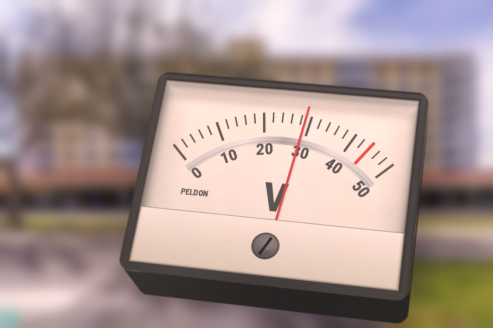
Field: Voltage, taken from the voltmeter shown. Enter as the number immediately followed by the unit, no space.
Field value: 29V
